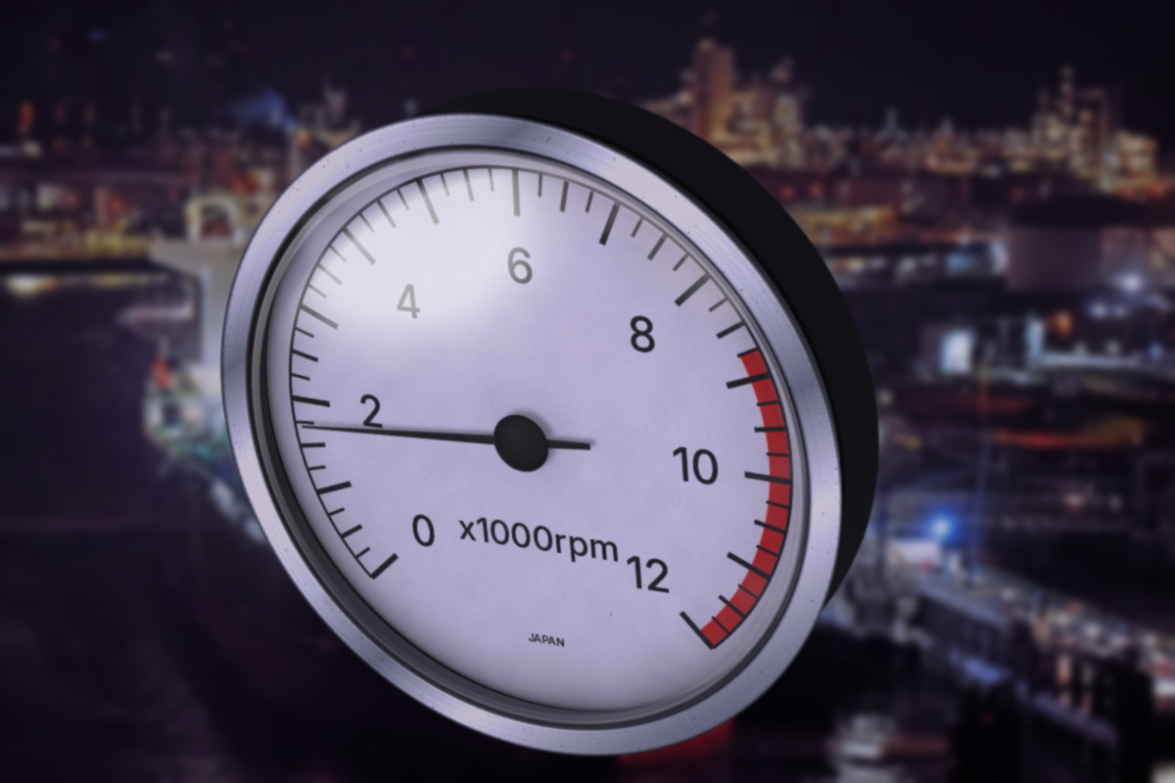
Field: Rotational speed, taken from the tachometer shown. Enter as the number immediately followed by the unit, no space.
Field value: 1750rpm
